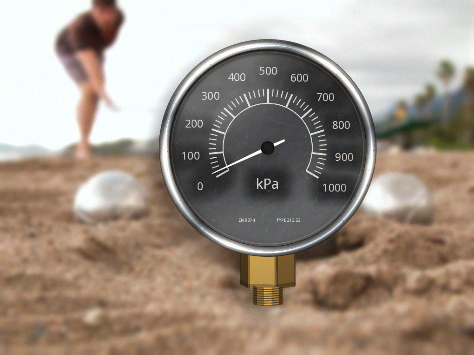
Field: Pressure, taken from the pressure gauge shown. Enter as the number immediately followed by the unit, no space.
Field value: 20kPa
